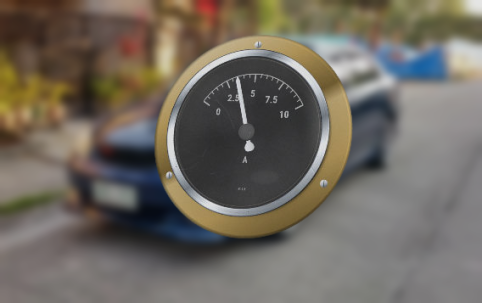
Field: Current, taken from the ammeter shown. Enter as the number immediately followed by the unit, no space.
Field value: 3.5A
